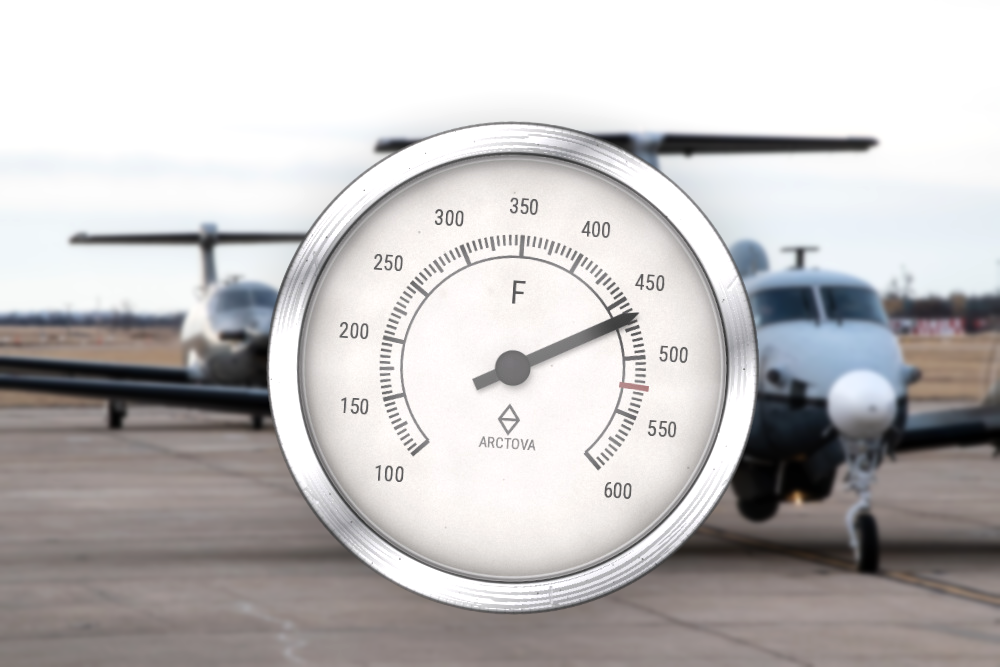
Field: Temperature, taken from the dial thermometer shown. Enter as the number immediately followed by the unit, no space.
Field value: 465°F
